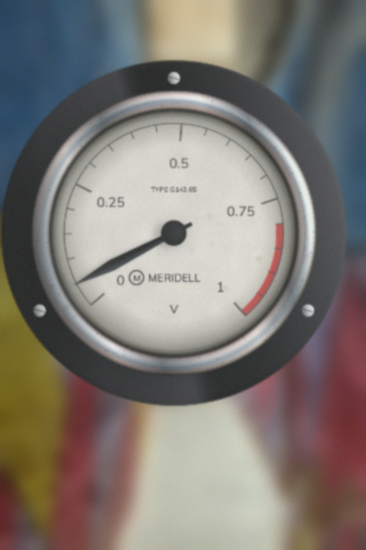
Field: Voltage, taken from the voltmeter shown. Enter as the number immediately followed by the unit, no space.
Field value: 0.05V
